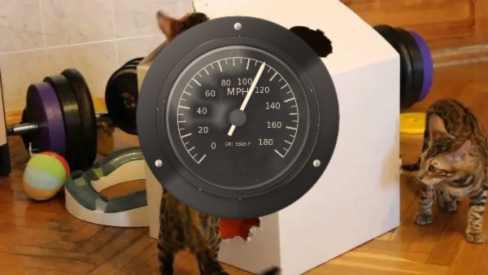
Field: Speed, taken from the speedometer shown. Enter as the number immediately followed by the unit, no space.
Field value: 110mph
